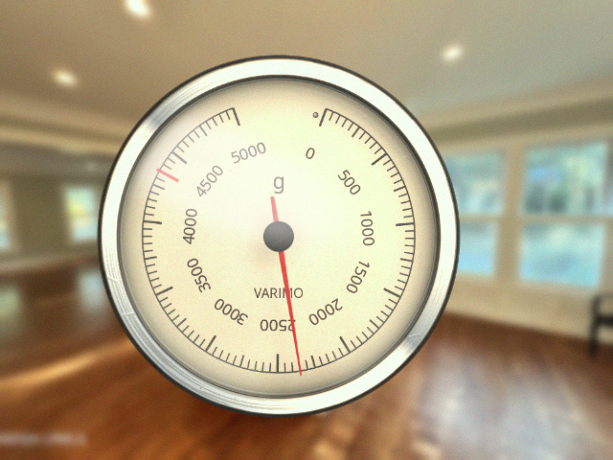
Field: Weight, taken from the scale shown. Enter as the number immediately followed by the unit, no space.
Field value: 2350g
